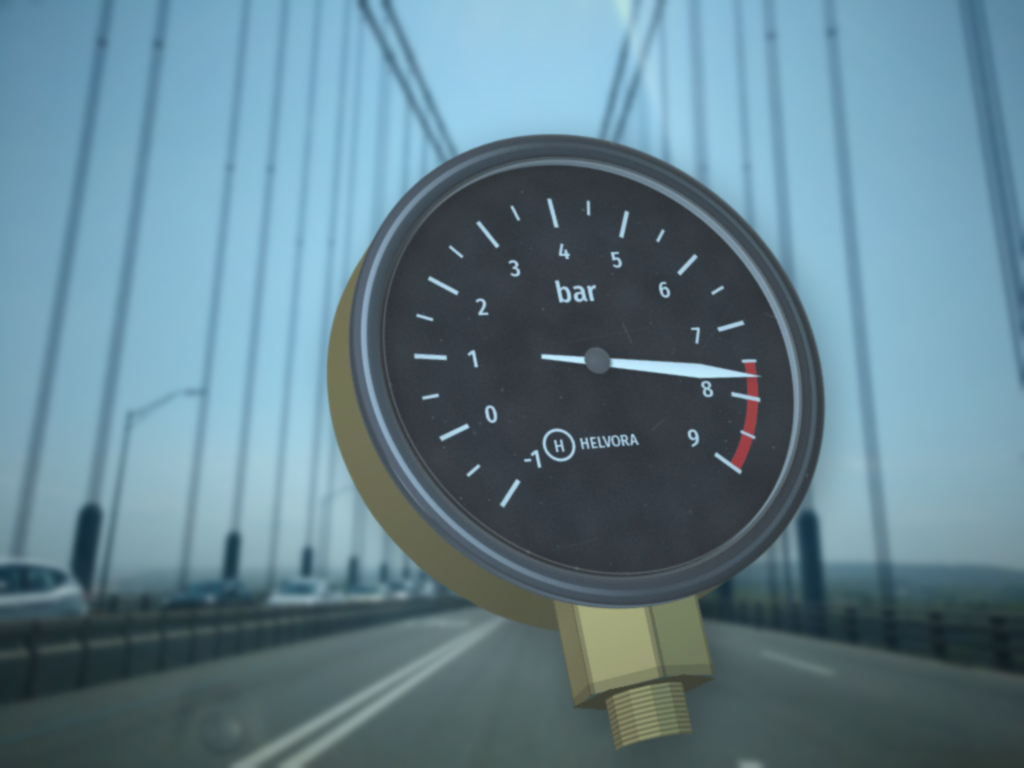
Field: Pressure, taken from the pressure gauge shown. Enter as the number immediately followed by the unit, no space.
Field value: 7.75bar
